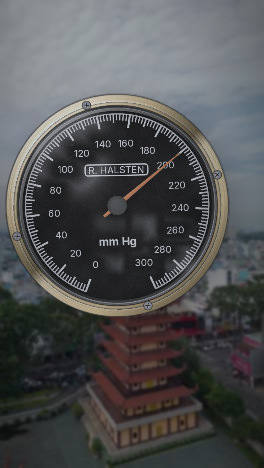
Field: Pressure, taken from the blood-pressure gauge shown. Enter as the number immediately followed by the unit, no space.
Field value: 200mmHg
